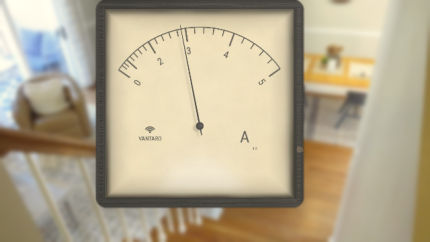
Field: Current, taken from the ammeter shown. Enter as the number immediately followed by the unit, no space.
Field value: 2.9A
